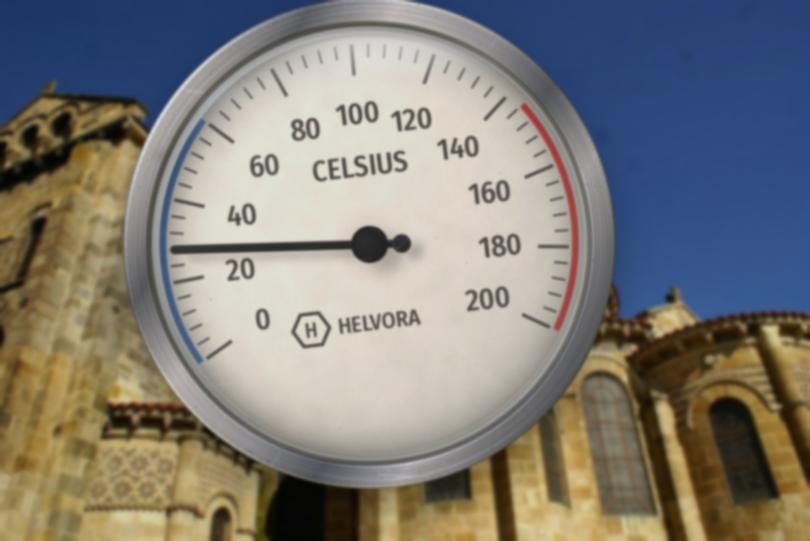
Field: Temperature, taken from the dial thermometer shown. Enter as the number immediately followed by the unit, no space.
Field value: 28°C
